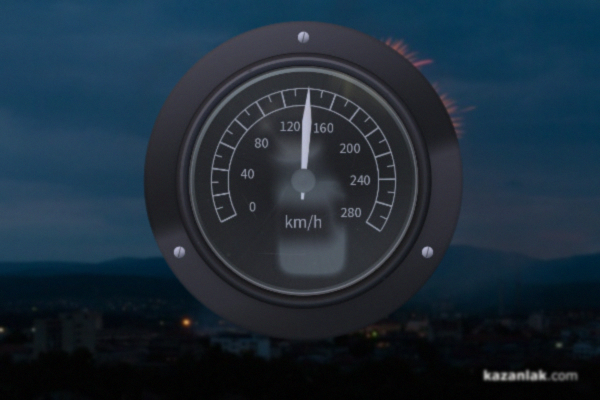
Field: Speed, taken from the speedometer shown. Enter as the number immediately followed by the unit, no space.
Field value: 140km/h
